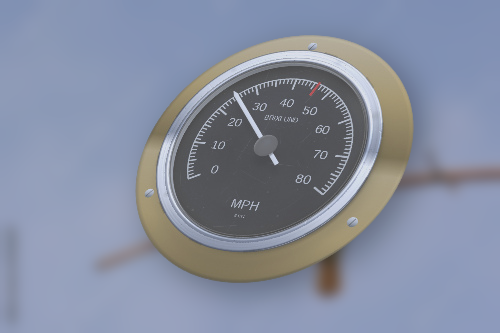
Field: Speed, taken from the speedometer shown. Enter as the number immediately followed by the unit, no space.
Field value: 25mph
